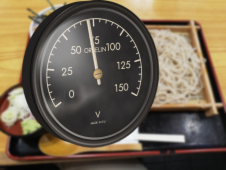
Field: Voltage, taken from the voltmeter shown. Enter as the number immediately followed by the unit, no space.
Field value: 70V
